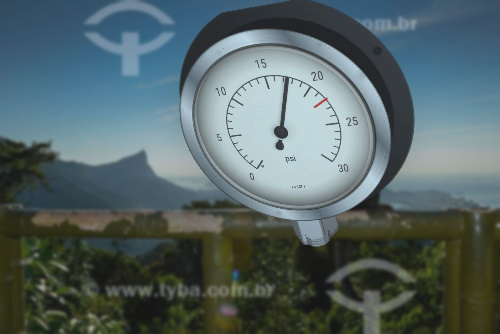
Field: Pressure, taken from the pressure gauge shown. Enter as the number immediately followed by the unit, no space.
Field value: 17.5psi
